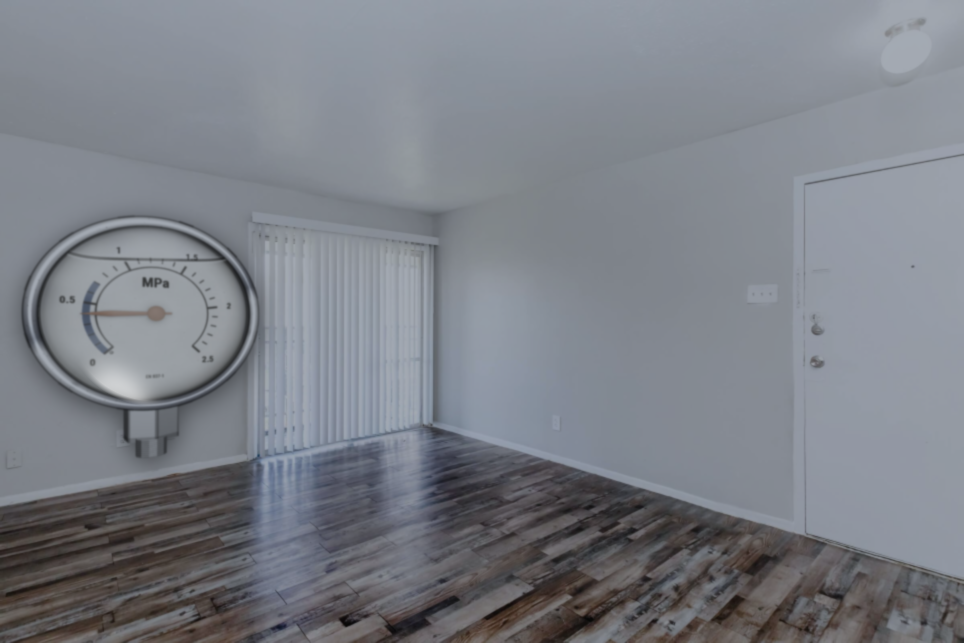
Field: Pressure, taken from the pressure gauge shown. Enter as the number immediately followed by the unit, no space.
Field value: 0.4MPa
